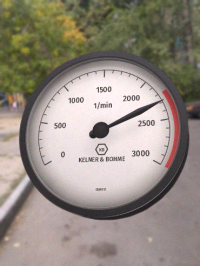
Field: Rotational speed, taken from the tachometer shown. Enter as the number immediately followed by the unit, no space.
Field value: 2300rpm
